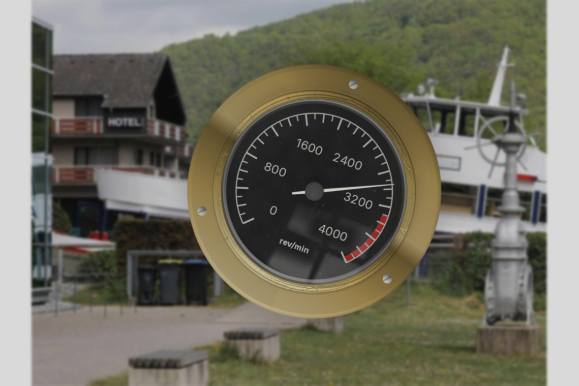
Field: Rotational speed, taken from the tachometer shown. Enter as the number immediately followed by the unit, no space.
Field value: 2950rpm
